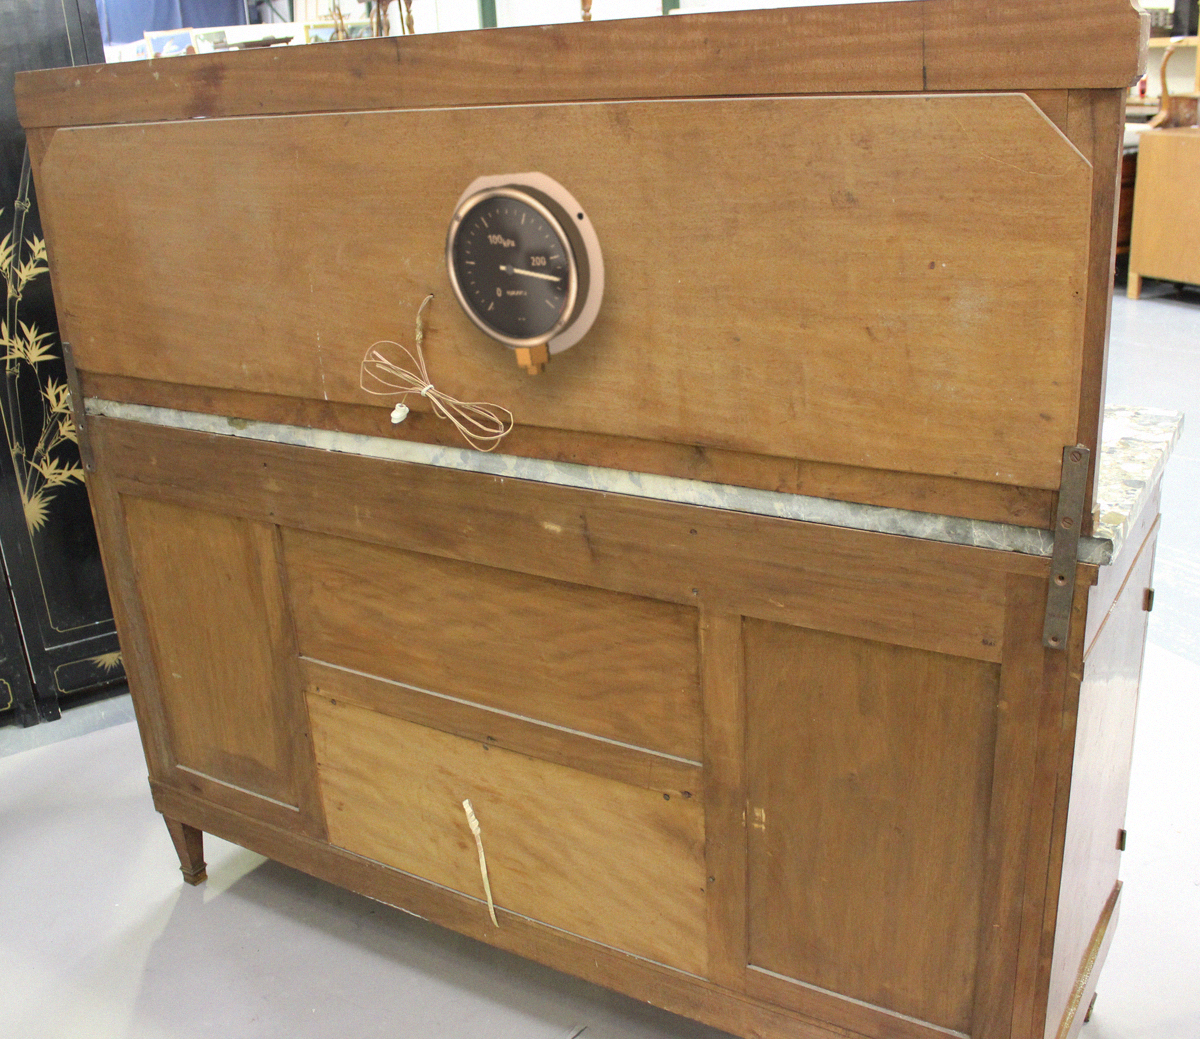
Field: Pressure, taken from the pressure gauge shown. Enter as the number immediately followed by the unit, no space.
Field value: 220kPa
